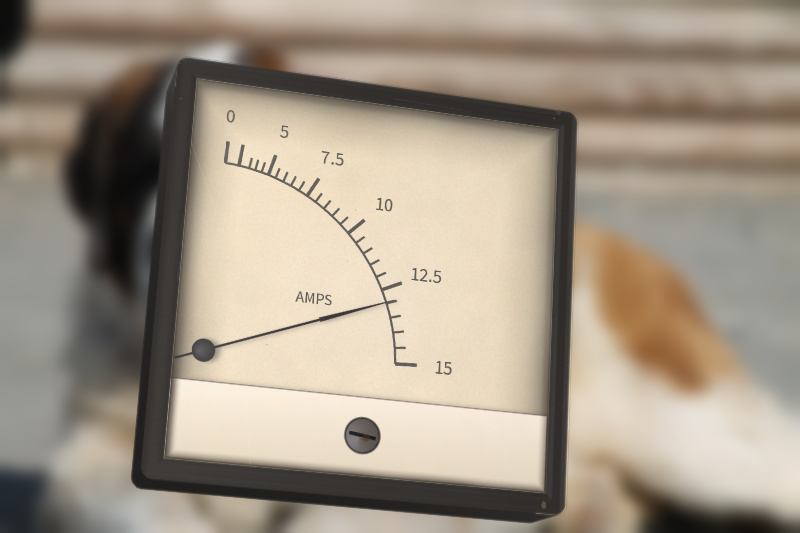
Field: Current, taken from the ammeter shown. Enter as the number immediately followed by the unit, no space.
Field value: 13A
